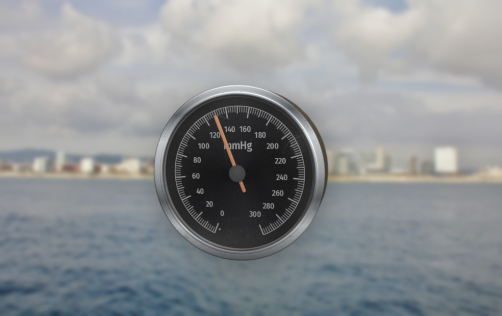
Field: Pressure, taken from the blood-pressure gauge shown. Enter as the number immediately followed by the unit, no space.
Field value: 130mmHg
